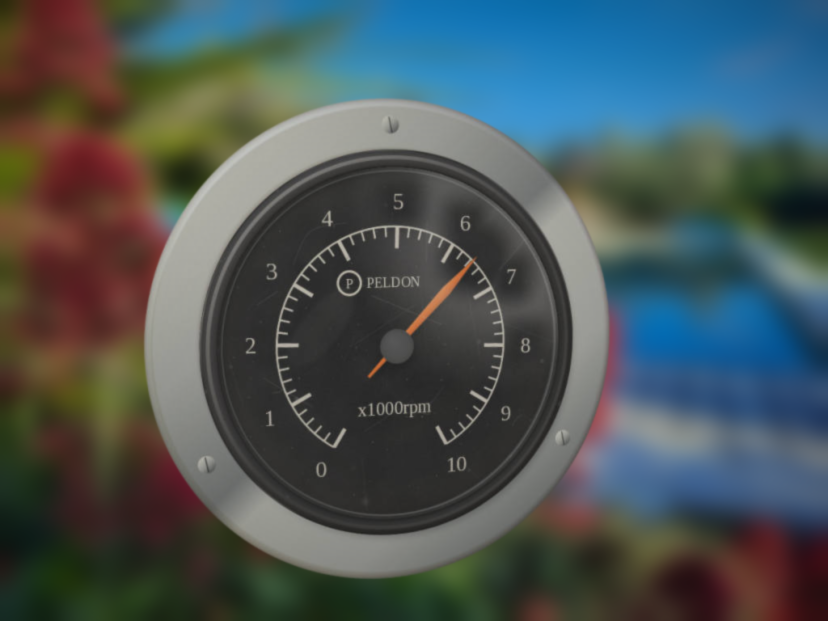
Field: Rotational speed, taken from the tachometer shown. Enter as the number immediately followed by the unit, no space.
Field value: 6400rpm
